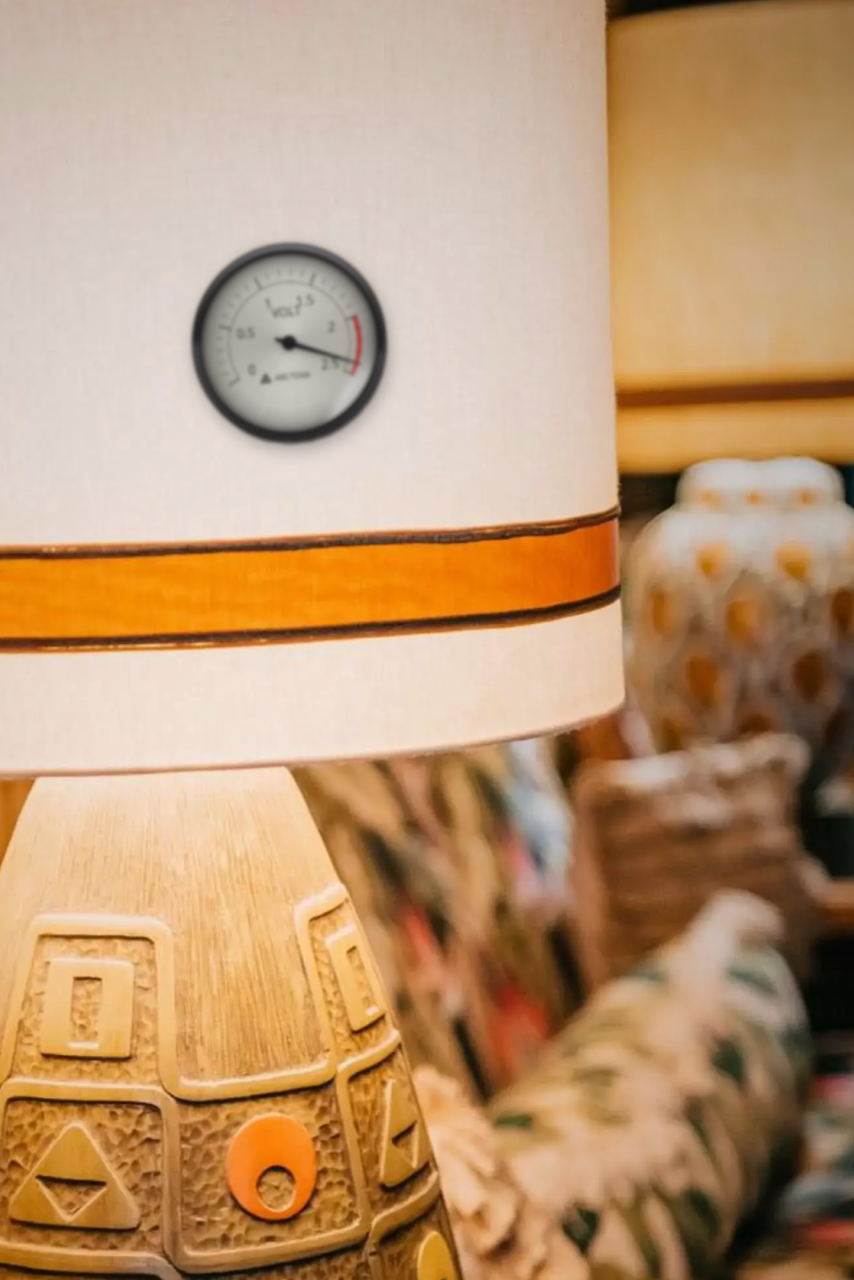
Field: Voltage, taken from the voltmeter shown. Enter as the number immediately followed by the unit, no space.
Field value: 2.4V
